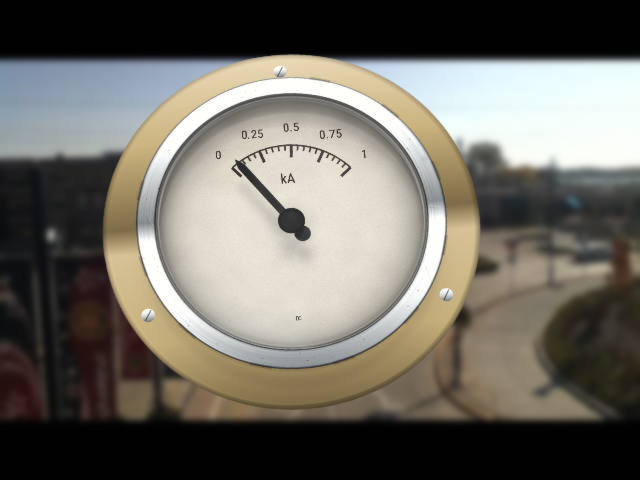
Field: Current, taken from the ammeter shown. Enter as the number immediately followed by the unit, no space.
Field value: 0.05kA
